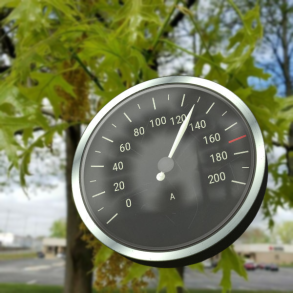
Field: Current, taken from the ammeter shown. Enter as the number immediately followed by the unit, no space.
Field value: 130A
